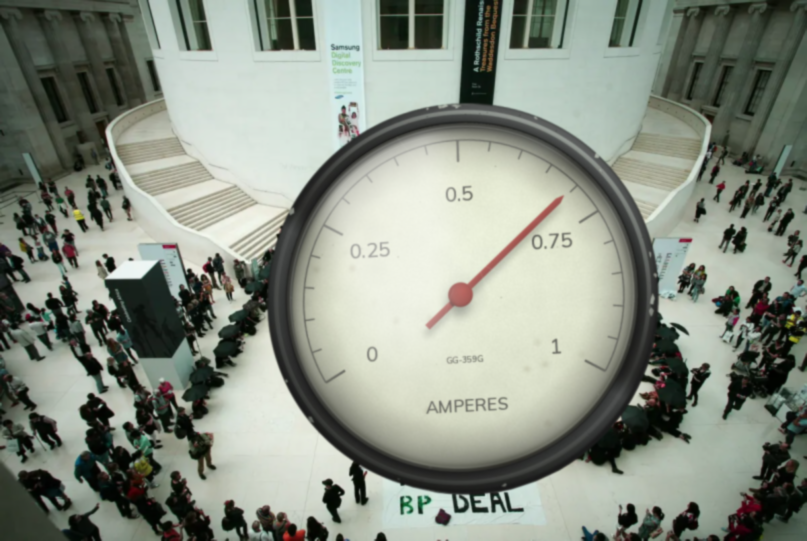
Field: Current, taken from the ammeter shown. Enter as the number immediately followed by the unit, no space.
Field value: 0.7A
